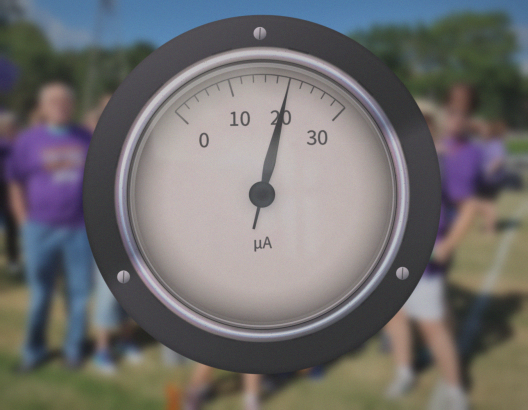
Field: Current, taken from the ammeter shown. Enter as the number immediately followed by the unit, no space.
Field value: 20µA
